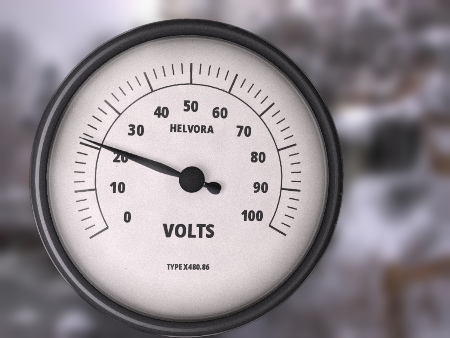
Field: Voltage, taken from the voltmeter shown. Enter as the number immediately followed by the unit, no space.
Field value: 21V
